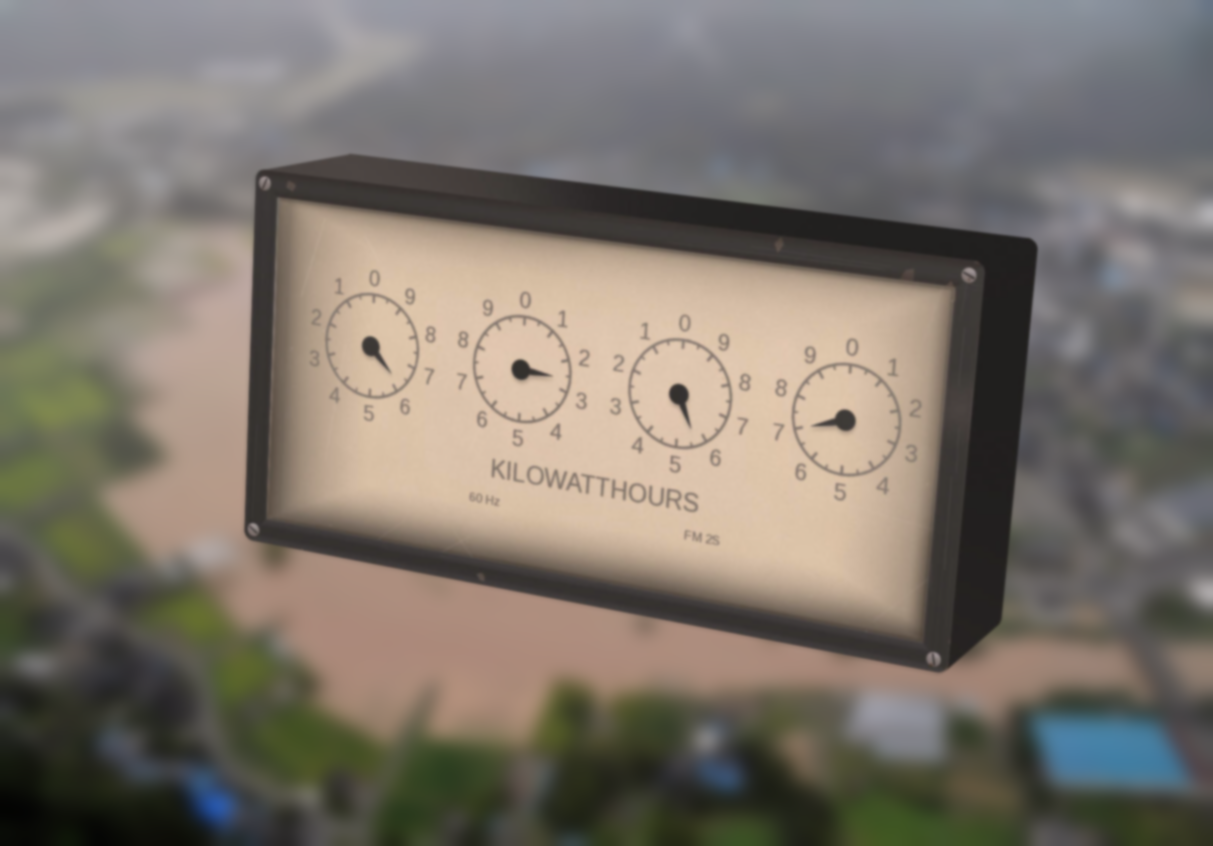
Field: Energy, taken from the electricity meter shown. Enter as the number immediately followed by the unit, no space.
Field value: 6257kWh
